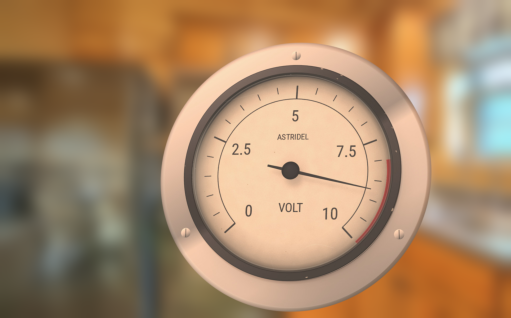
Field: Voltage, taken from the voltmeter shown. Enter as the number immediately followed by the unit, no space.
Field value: 8.75V
